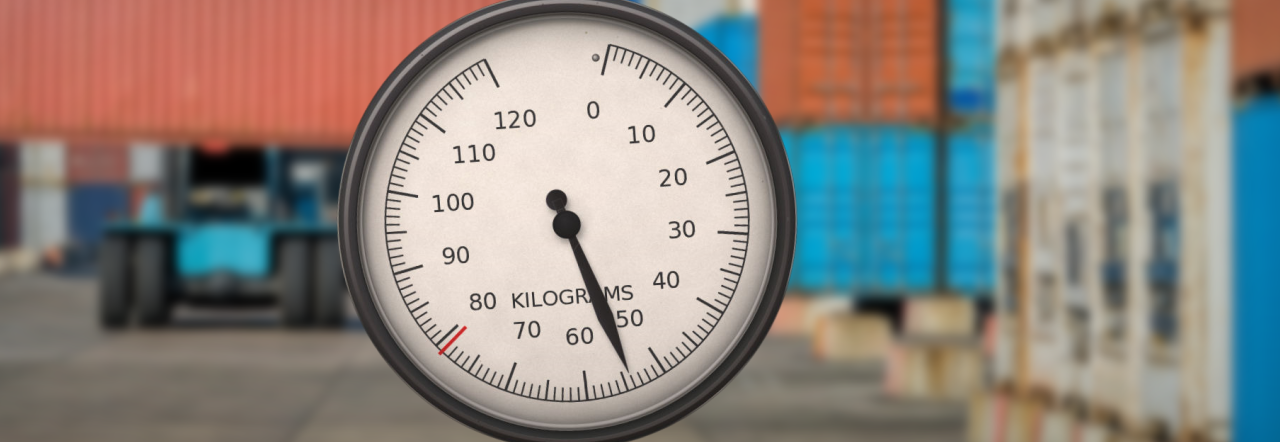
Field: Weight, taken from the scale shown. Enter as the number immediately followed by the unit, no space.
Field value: 54kg
